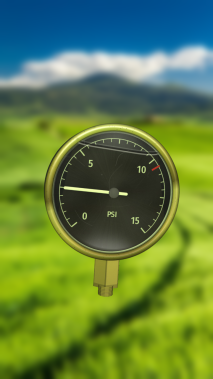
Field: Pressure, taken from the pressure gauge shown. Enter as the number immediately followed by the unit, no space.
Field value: 2.5psi
